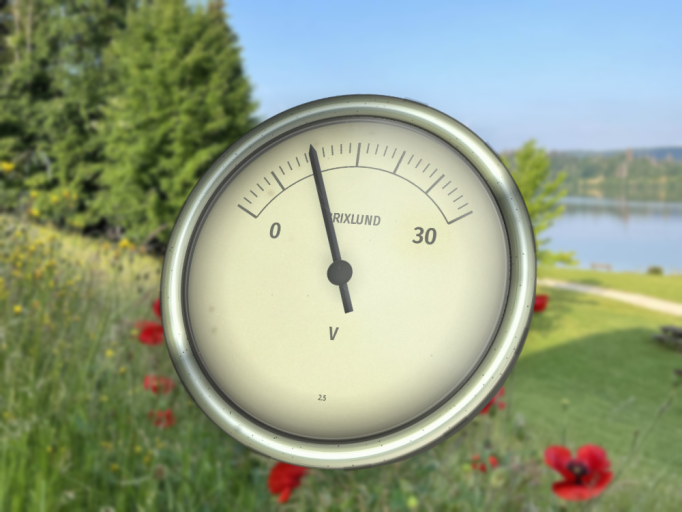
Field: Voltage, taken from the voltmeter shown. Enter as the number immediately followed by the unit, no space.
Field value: 10V
